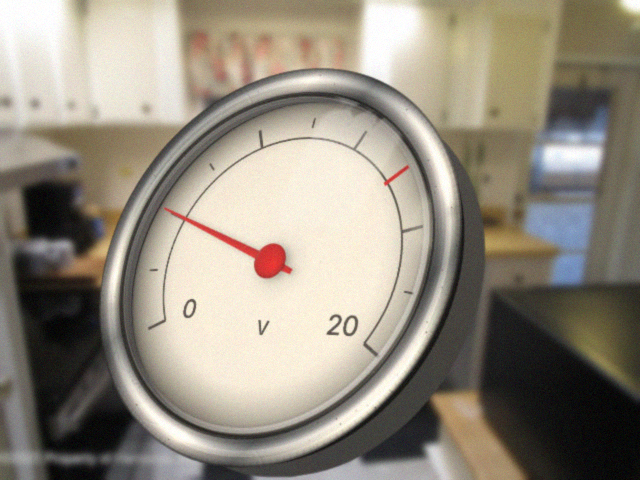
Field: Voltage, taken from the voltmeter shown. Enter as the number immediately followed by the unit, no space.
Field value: 4V
